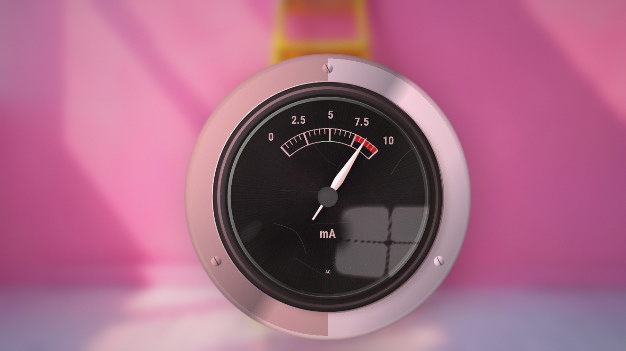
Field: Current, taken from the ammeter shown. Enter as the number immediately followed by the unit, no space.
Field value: 8.5mA
